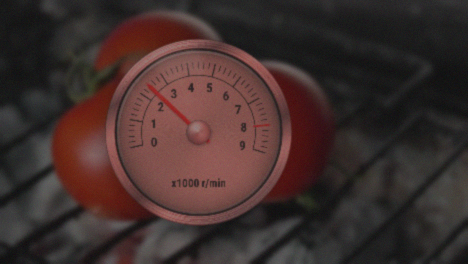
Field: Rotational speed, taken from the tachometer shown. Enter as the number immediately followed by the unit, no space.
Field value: 2400rpm
